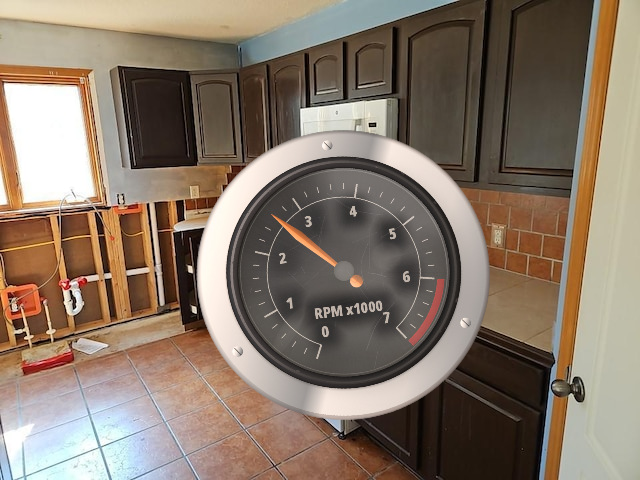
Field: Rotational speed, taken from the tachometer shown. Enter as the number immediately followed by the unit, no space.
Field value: 2600rpm
